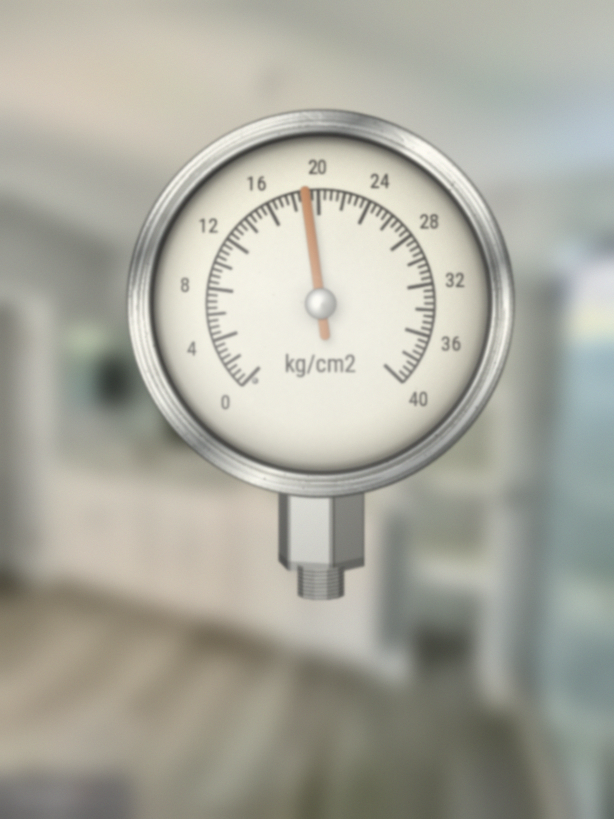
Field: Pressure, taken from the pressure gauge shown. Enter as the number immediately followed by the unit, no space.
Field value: 19kg/cm²
